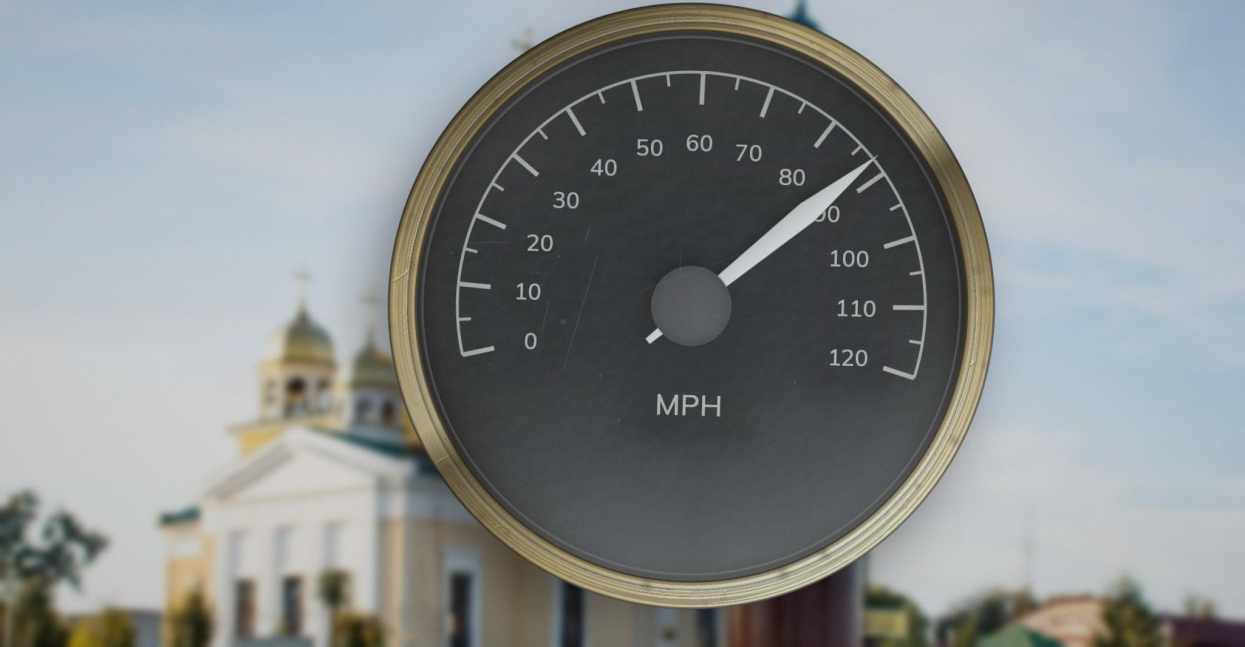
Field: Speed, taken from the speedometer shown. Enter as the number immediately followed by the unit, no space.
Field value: 87.5mph
